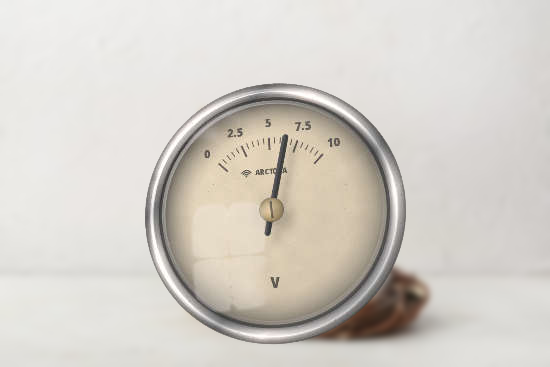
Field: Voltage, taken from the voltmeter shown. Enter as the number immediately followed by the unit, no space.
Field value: 6.5V
